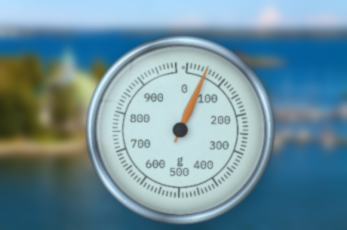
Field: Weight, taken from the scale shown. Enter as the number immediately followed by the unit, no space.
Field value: 50g
